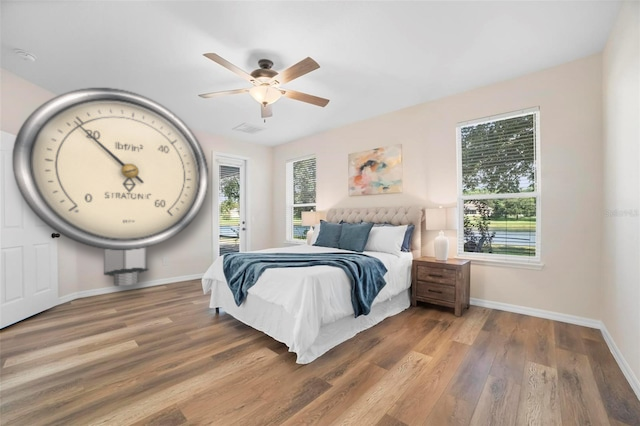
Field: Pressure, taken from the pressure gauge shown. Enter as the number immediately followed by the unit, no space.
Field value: 19psi
